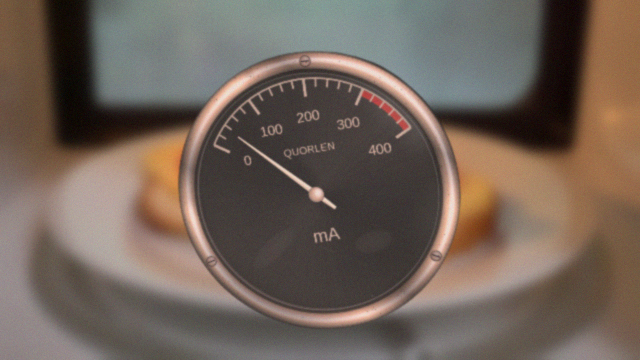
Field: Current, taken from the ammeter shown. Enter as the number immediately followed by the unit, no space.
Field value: 40mA
